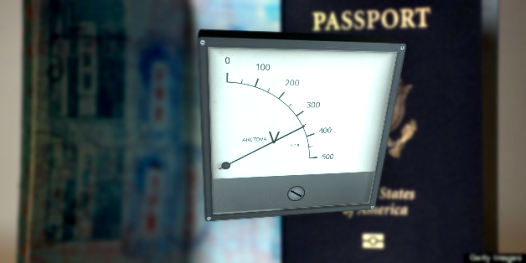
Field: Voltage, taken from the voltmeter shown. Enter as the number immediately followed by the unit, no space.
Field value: 350V
